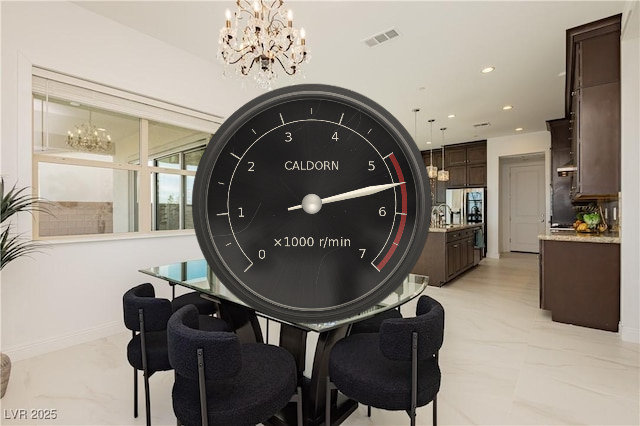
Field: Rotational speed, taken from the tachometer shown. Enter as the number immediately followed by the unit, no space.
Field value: 5500rpm
